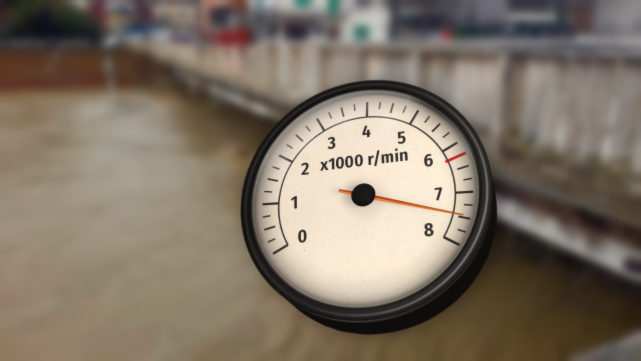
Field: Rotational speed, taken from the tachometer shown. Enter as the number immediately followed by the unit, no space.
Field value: 7500rpm
